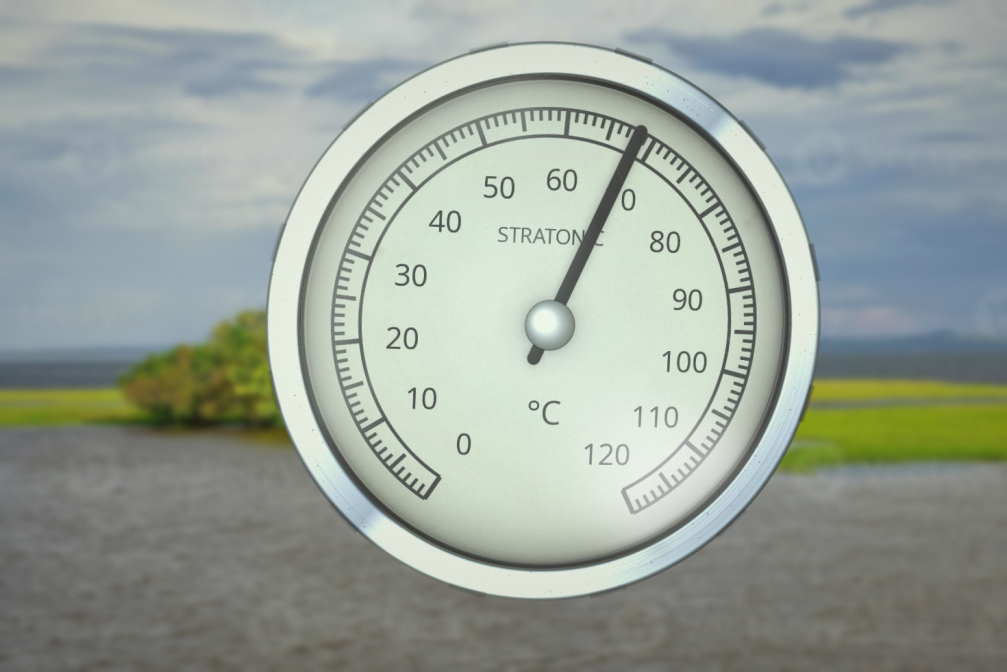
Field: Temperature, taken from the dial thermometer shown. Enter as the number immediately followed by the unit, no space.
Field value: 68°C
